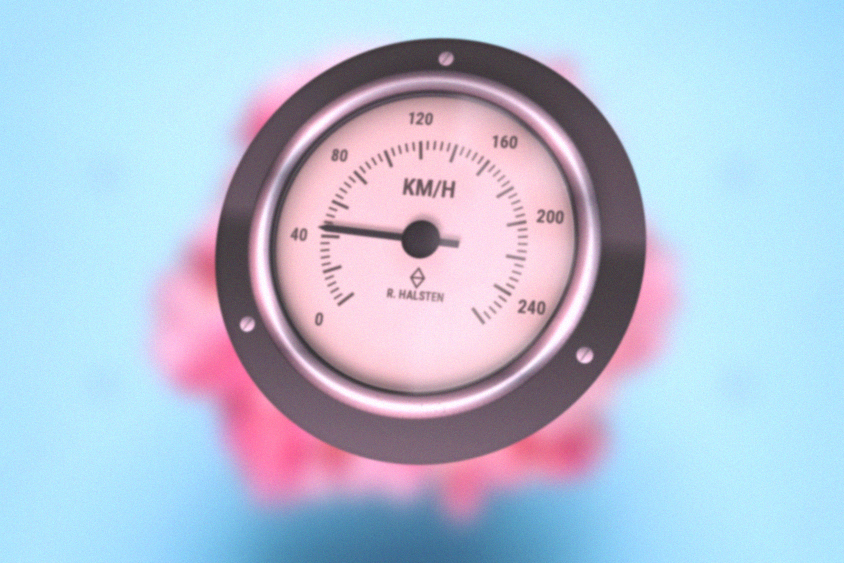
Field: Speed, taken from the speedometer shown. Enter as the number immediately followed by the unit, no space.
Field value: 44km/h
